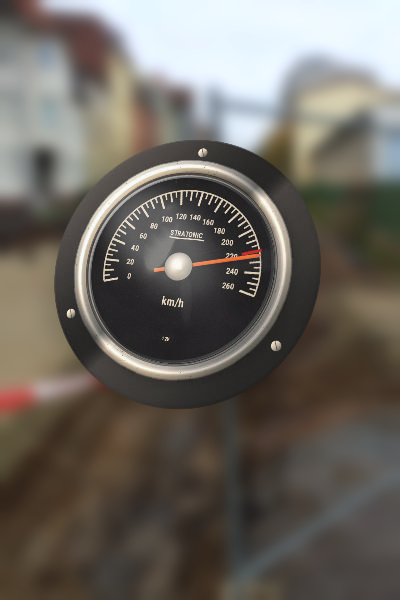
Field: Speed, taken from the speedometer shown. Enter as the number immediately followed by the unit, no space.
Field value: 225km/h
